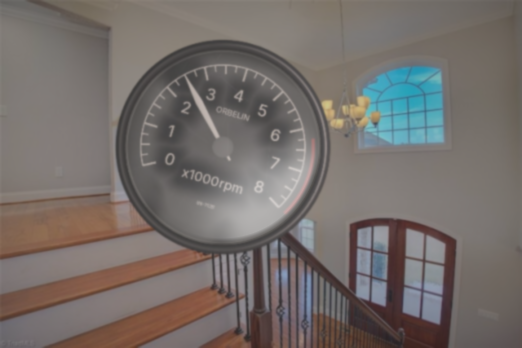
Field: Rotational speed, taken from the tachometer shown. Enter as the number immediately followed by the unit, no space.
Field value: 2500rpm
